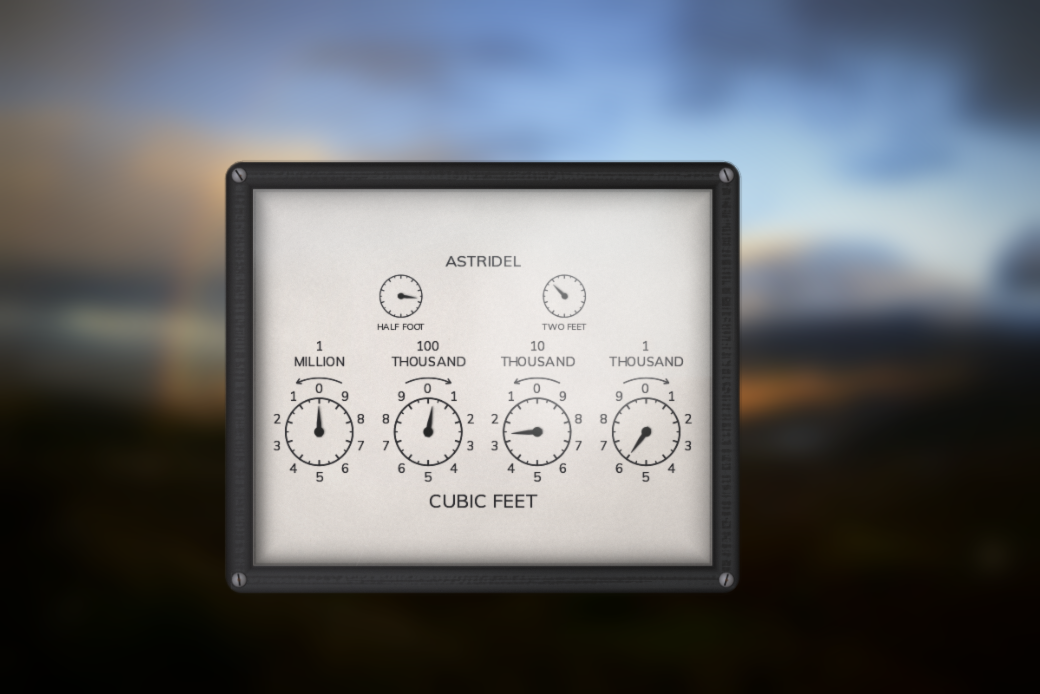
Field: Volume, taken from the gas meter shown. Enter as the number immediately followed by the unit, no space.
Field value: 2600ft³
